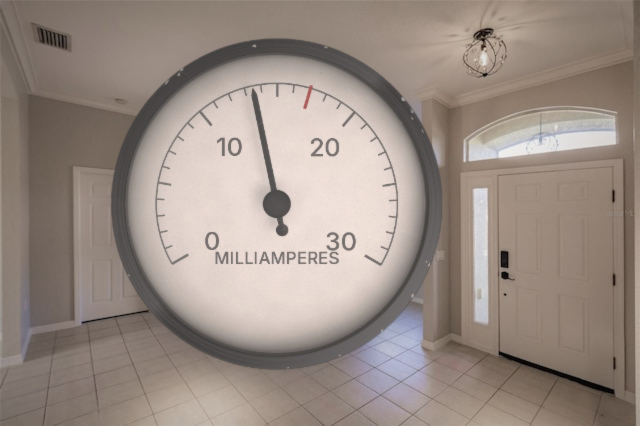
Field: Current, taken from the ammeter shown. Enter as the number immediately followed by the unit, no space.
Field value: 13.5mA
